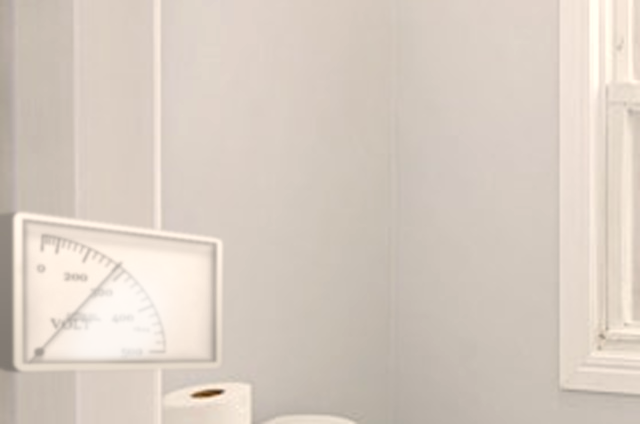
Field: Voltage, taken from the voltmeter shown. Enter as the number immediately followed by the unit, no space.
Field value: 280V
